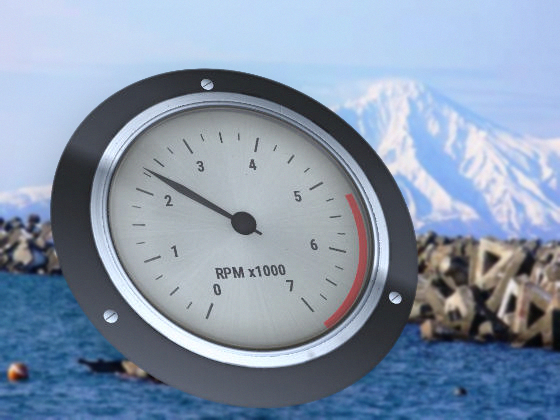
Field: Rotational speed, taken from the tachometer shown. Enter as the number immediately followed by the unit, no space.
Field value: 2250rpm
